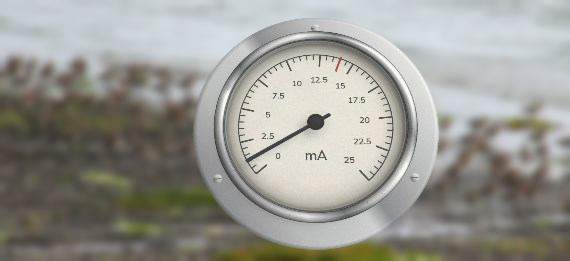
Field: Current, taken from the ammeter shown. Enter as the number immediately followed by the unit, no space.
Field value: 1mA
